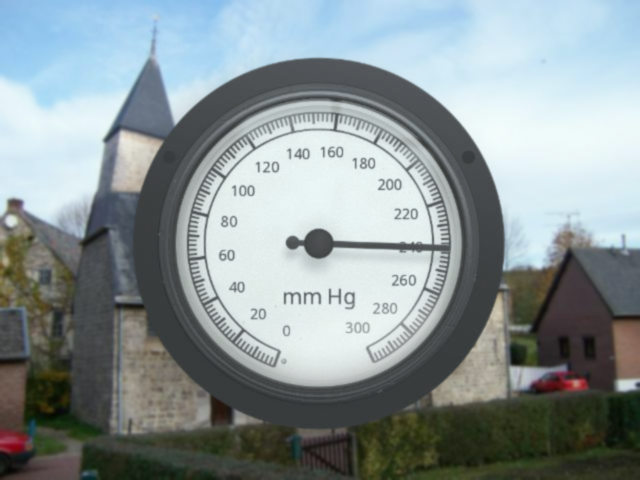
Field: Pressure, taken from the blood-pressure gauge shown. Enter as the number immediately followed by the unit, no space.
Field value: 240mmHg
